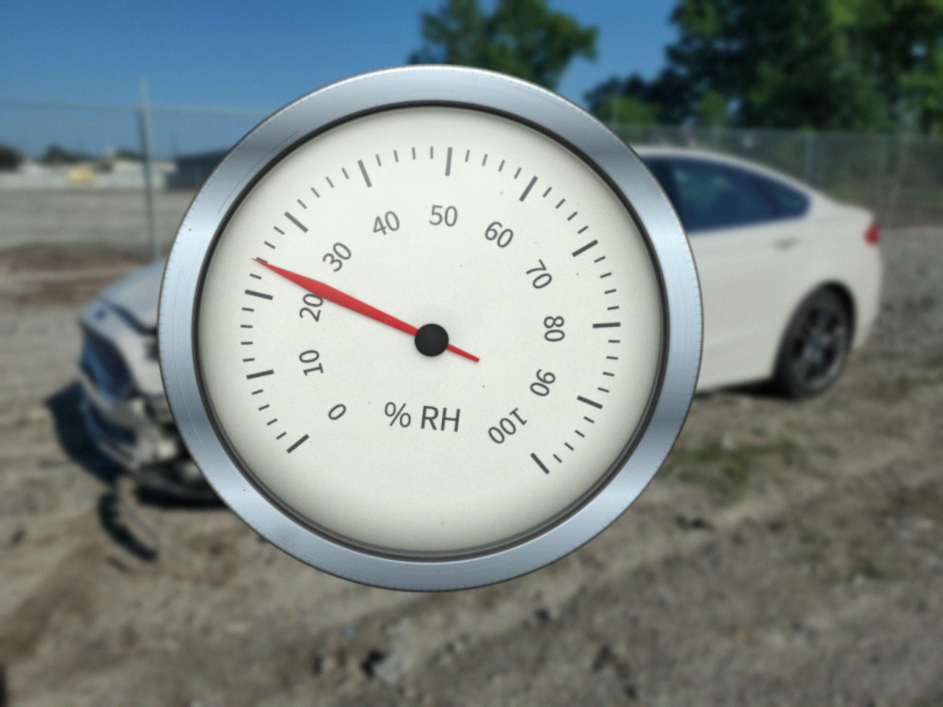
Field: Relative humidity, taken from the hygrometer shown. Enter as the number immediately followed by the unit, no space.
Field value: 24%
